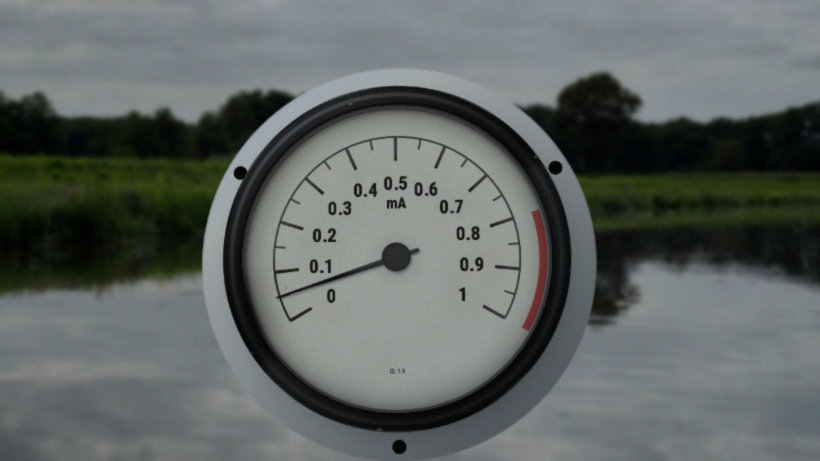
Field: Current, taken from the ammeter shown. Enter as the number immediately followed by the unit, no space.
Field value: 0.05mA
